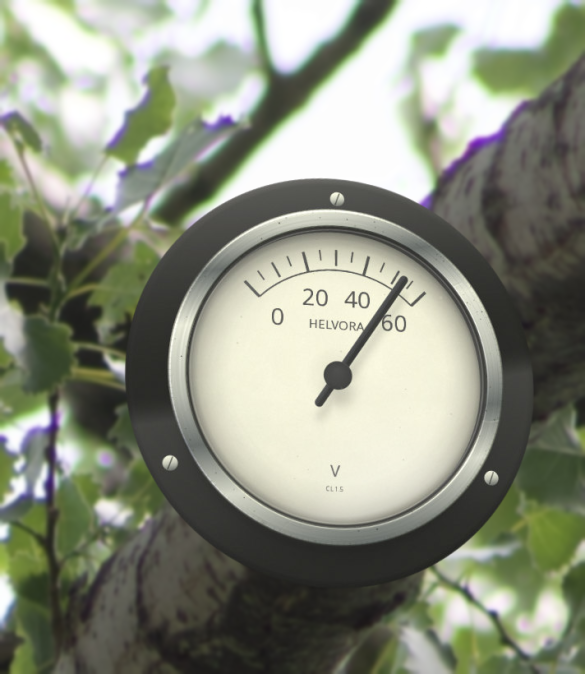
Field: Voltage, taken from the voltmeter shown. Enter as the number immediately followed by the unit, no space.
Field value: 52.5V
